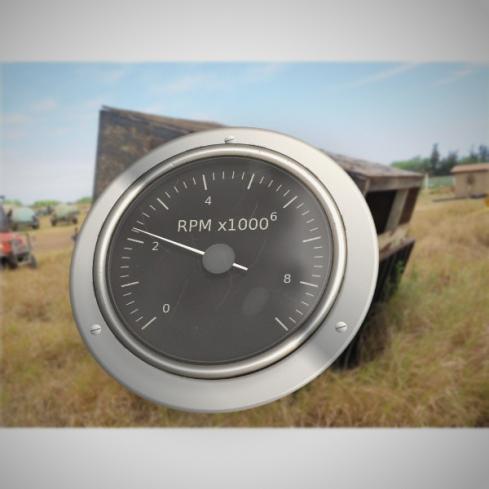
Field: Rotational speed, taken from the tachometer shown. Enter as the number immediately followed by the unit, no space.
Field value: 2200rpm
